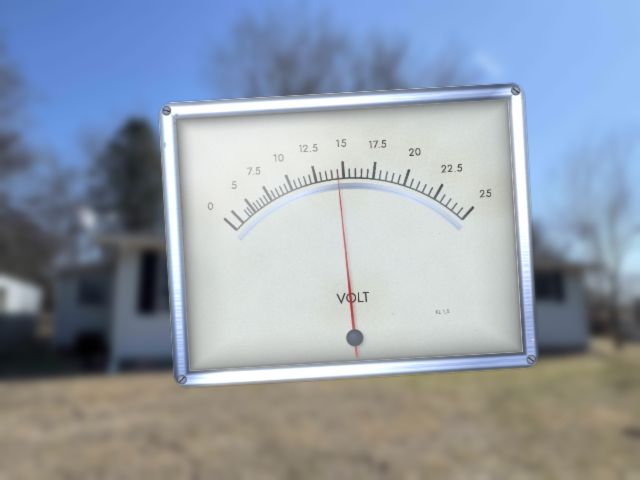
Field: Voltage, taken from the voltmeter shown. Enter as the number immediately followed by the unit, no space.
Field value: 14.5V
